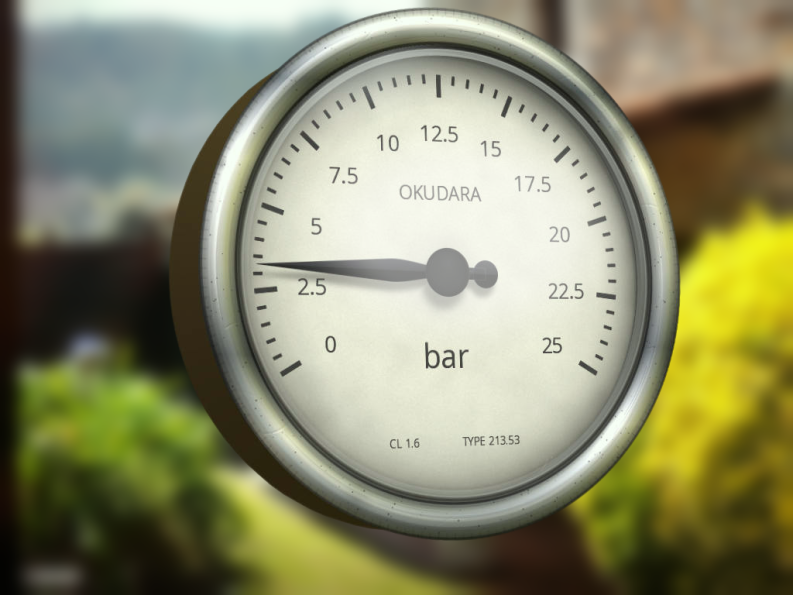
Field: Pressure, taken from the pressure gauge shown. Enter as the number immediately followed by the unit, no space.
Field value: 3.25bar
